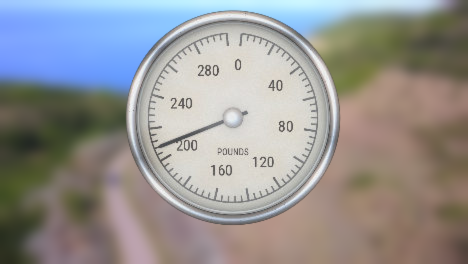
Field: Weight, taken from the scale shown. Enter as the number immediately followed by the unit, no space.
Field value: 208lb
